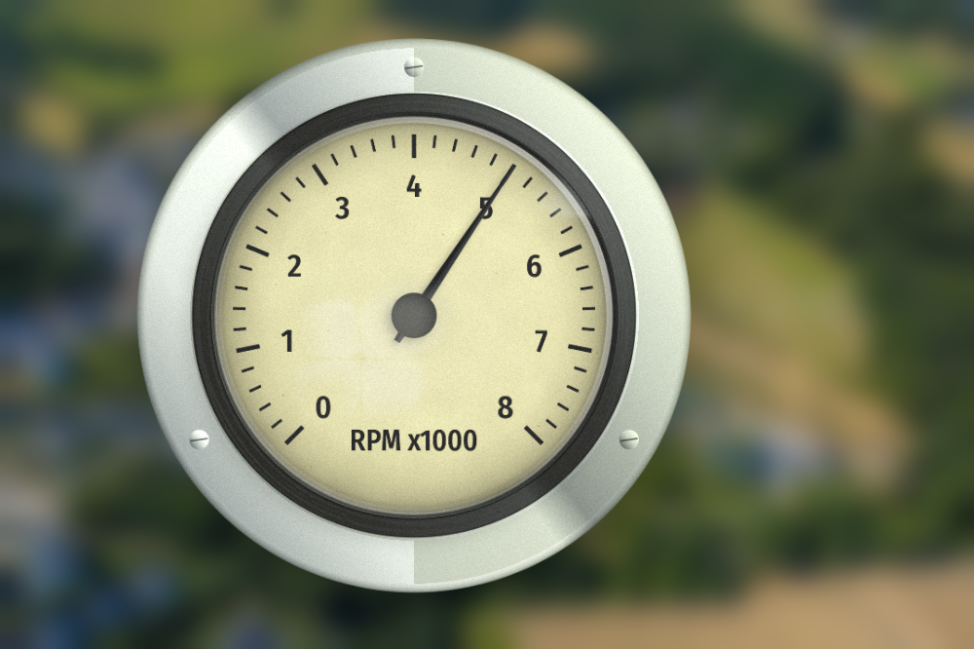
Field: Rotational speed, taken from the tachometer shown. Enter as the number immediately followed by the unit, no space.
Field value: 5000rpm
